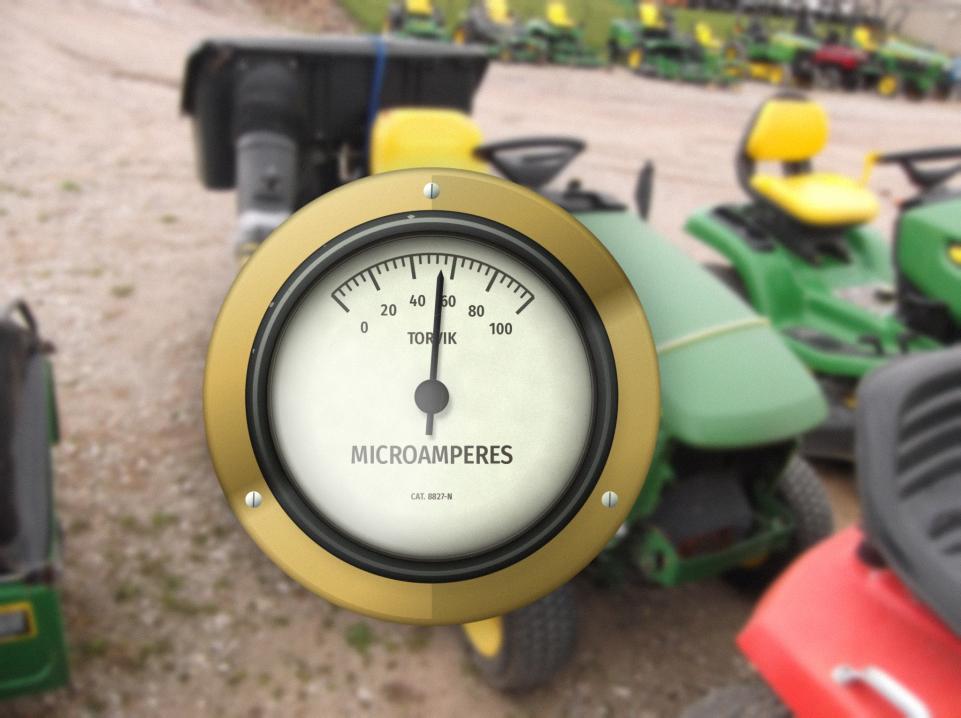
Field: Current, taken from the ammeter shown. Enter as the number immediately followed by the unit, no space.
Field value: 54µA
